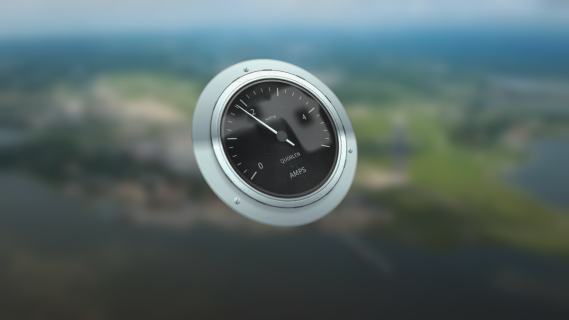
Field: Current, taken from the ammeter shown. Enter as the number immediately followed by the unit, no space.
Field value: 1.8A
